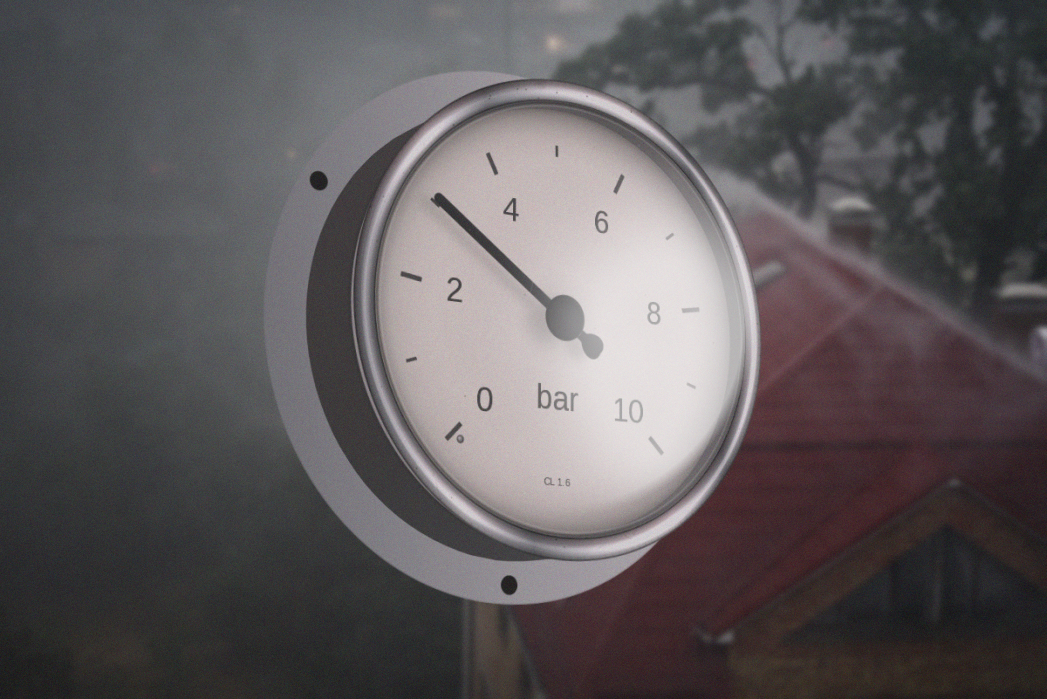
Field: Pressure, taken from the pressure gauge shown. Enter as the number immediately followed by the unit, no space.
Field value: 3bar
